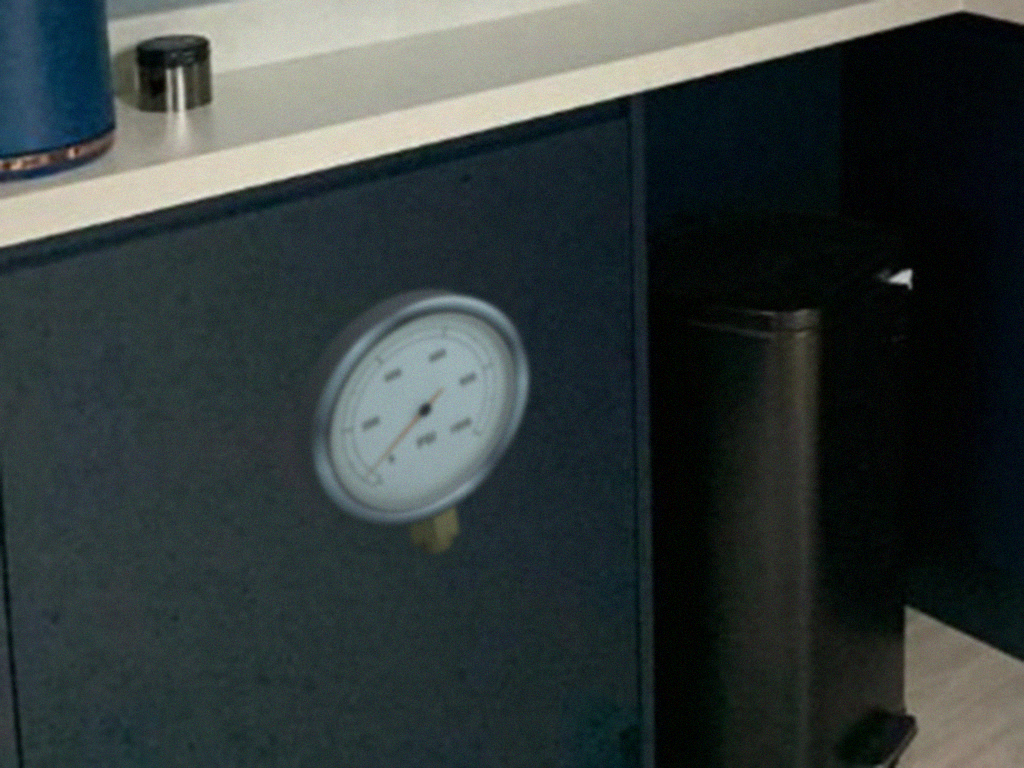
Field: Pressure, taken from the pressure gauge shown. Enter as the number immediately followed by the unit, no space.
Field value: 50psi
